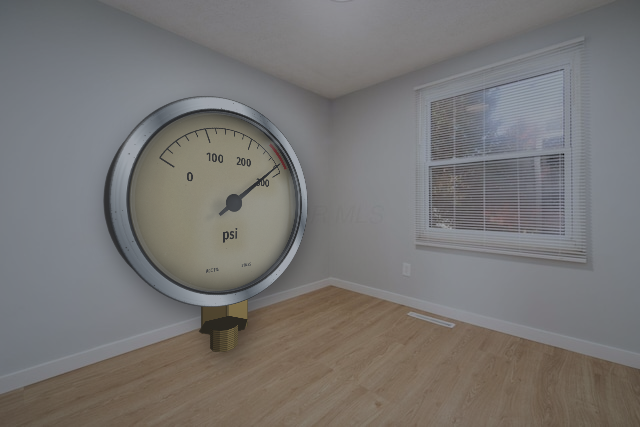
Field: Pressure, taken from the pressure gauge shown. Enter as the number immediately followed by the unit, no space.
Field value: 280psi
